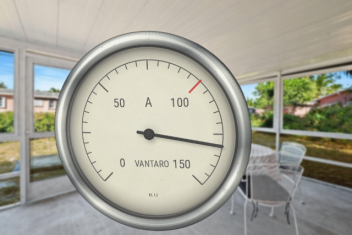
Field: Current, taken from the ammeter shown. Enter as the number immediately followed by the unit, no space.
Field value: 130A
